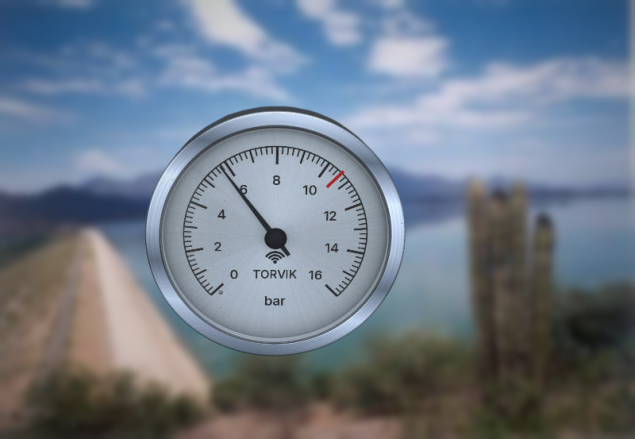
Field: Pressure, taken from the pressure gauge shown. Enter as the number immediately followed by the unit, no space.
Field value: 5.8bar
